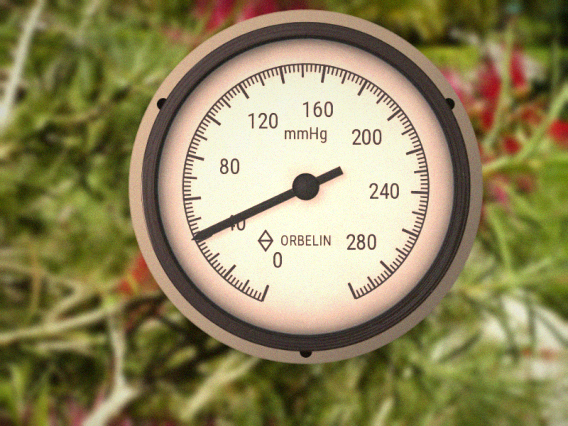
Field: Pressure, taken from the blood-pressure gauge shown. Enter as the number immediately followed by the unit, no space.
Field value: 42mmHg
